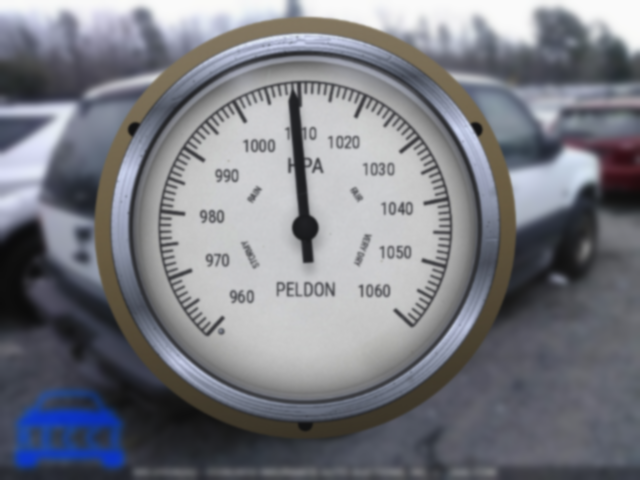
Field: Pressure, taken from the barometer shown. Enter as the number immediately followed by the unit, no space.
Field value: 1009hPa
